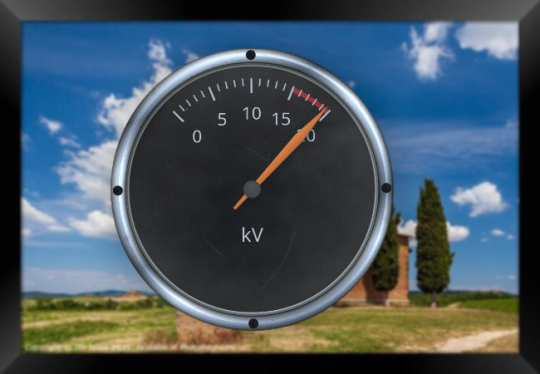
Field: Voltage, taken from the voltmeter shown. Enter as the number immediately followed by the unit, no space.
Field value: 19.5kV
